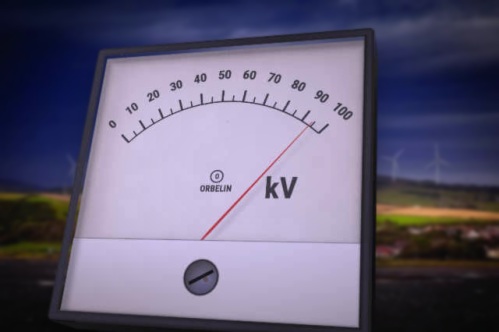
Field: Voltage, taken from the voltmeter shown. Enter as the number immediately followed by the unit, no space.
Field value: 95kV
